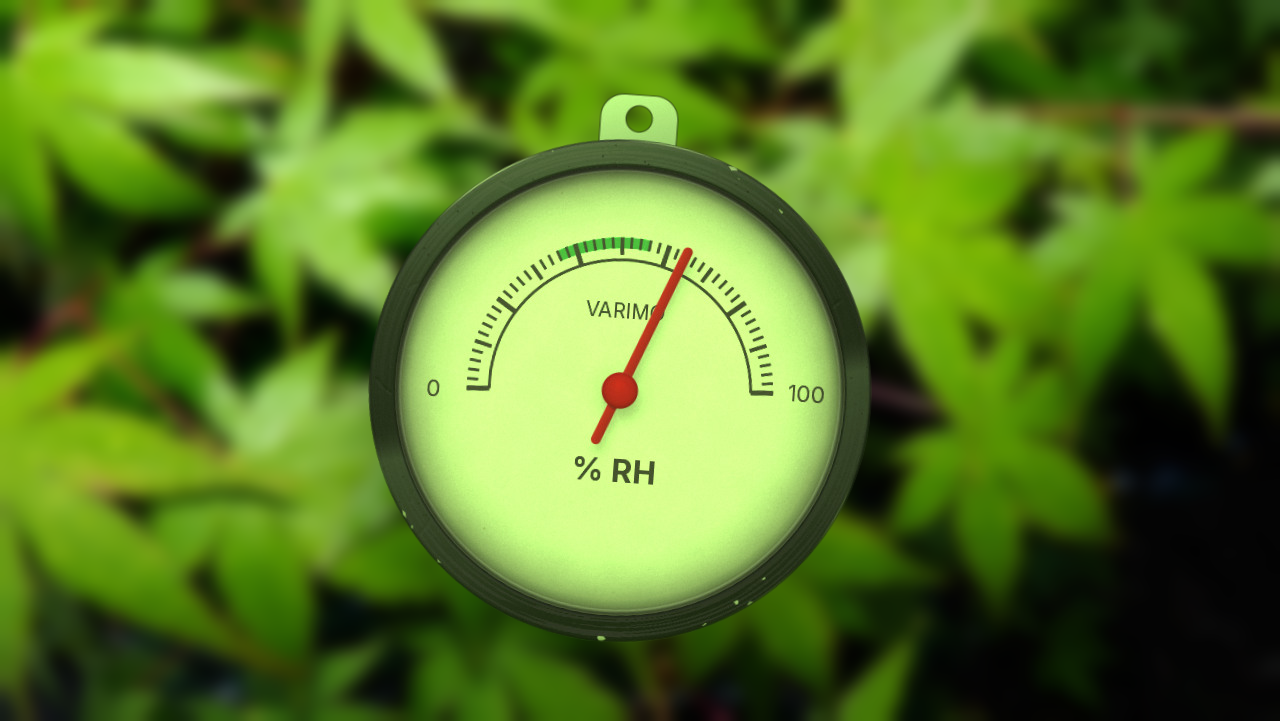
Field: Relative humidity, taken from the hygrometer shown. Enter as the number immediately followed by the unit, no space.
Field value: 64%
